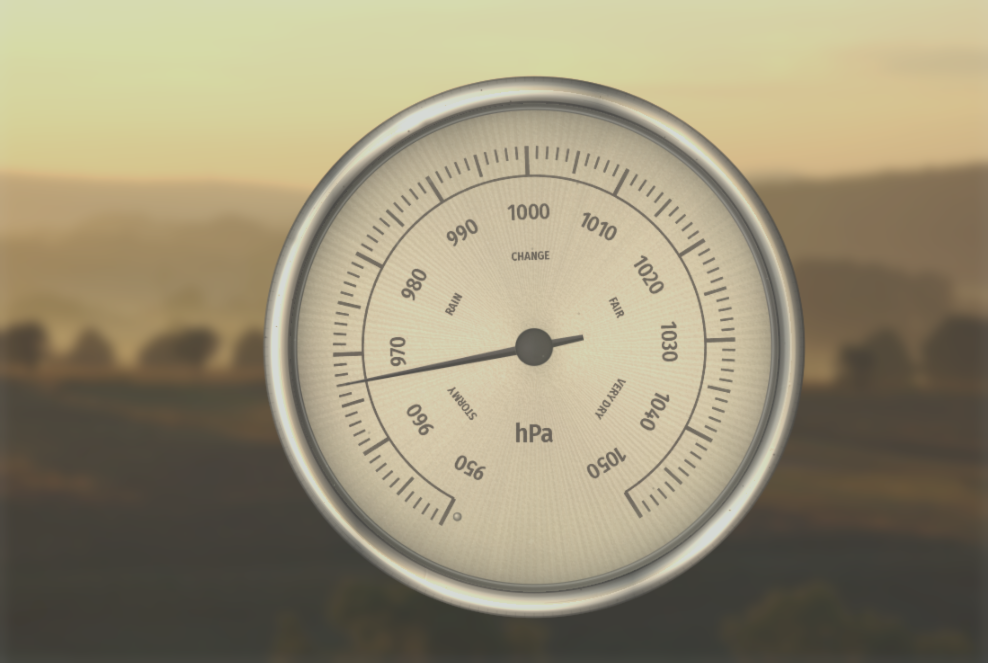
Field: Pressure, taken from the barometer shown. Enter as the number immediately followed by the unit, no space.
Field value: 967hPa
